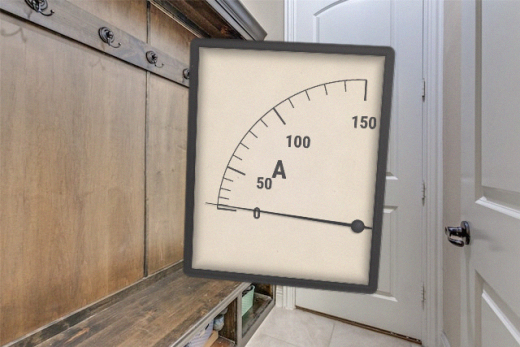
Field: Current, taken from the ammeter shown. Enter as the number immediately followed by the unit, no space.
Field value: 10A
